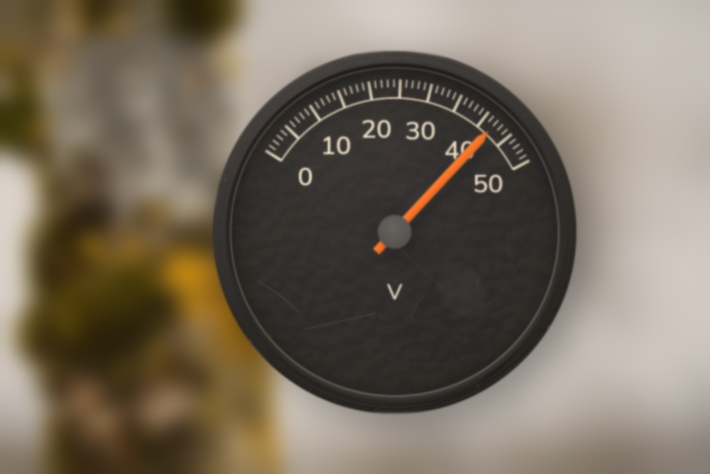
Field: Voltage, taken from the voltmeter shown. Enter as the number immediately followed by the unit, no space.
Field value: 42V
